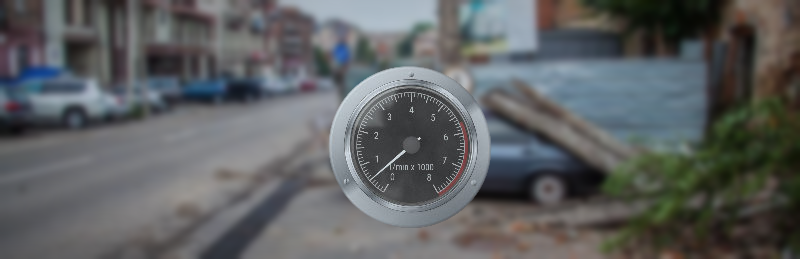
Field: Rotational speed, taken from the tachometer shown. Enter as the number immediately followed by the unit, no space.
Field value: 500rpm
